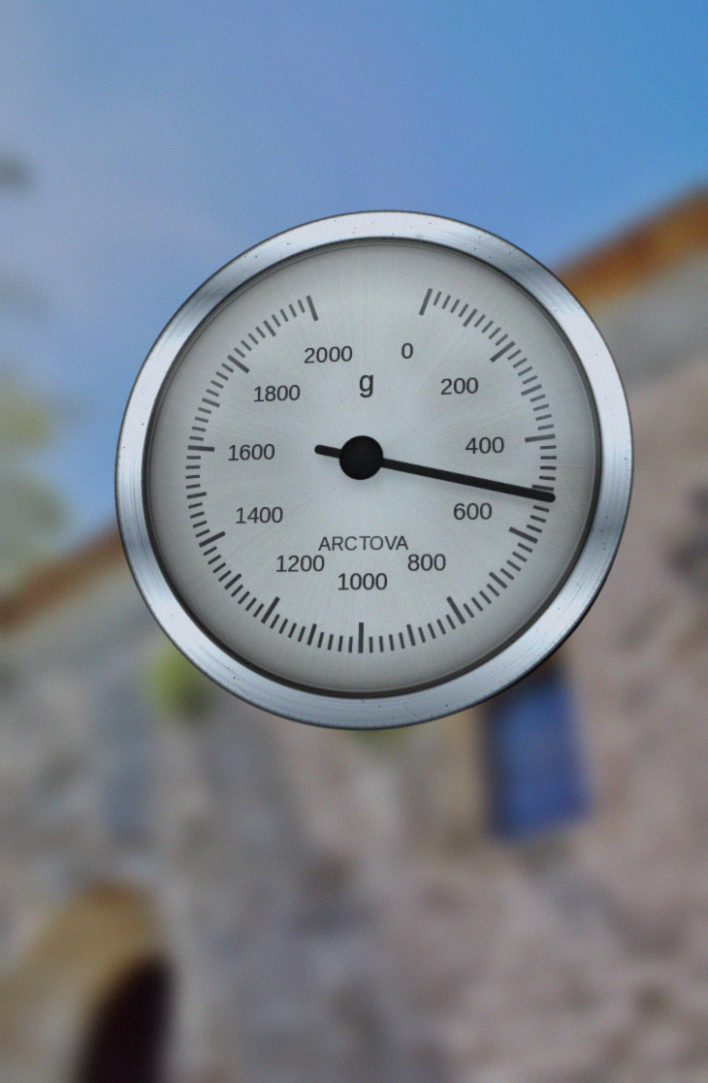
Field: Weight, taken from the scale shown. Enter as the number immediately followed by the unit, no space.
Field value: 520g
